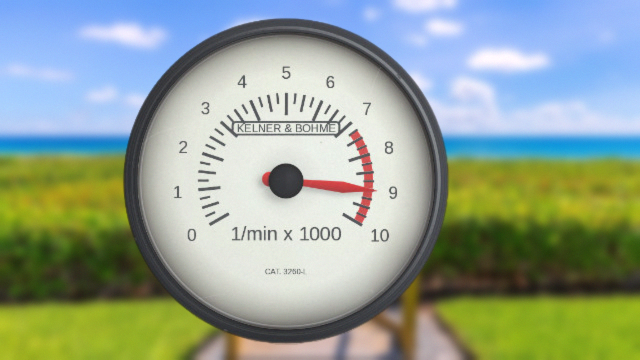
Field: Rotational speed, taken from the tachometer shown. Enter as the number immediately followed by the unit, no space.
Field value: 9000rpm
